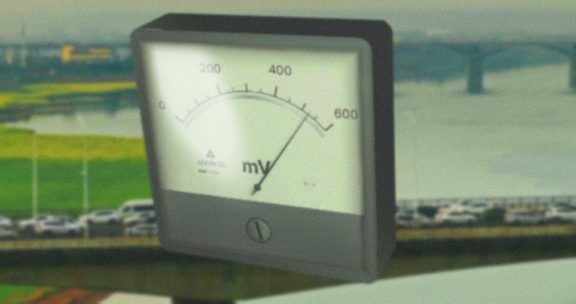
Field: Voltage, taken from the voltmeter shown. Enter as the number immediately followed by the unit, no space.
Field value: 525mV
